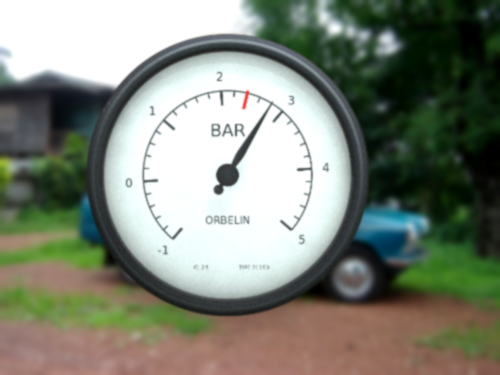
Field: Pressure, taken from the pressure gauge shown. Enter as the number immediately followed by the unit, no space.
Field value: 2.8bar
